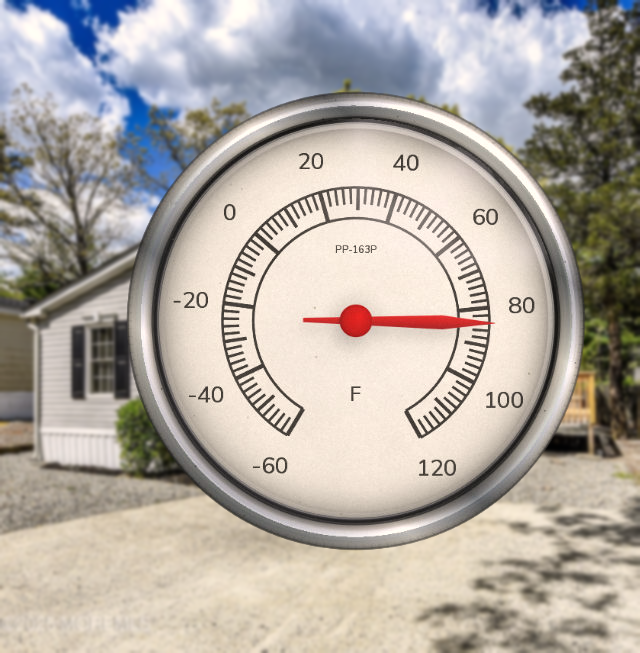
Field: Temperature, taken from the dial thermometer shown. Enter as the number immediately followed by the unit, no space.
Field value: 84°F
